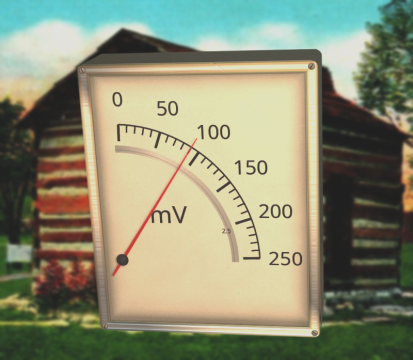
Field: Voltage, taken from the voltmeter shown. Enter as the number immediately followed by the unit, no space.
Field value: 90mV
